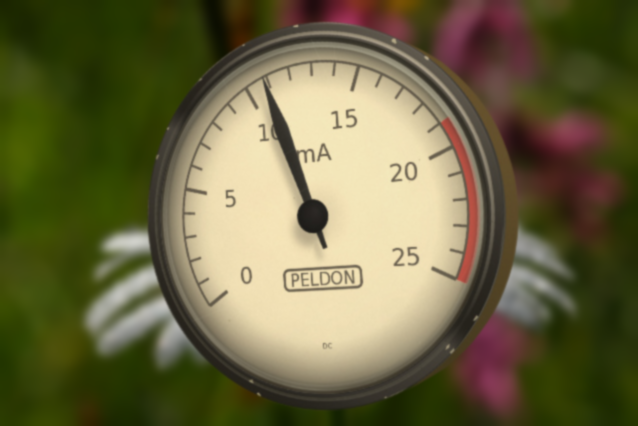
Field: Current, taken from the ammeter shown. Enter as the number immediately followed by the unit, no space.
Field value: 11mA
